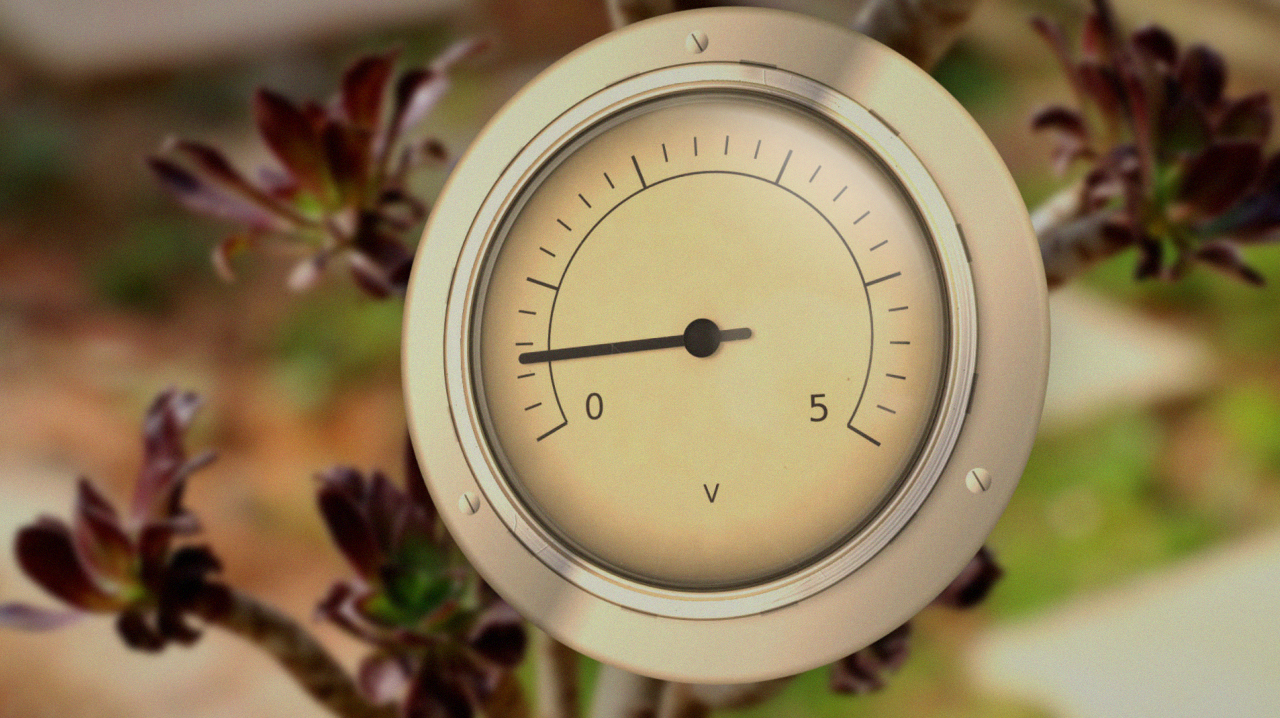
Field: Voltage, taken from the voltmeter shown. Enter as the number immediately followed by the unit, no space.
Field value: 0.5V
